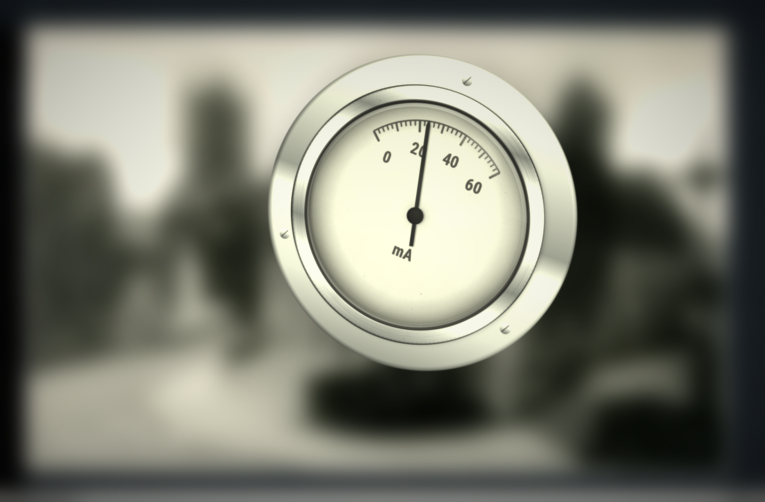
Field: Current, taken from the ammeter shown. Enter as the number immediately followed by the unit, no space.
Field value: 24mA
